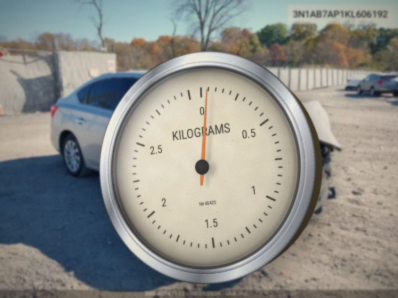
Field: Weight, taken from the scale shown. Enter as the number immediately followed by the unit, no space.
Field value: 0.05kg
